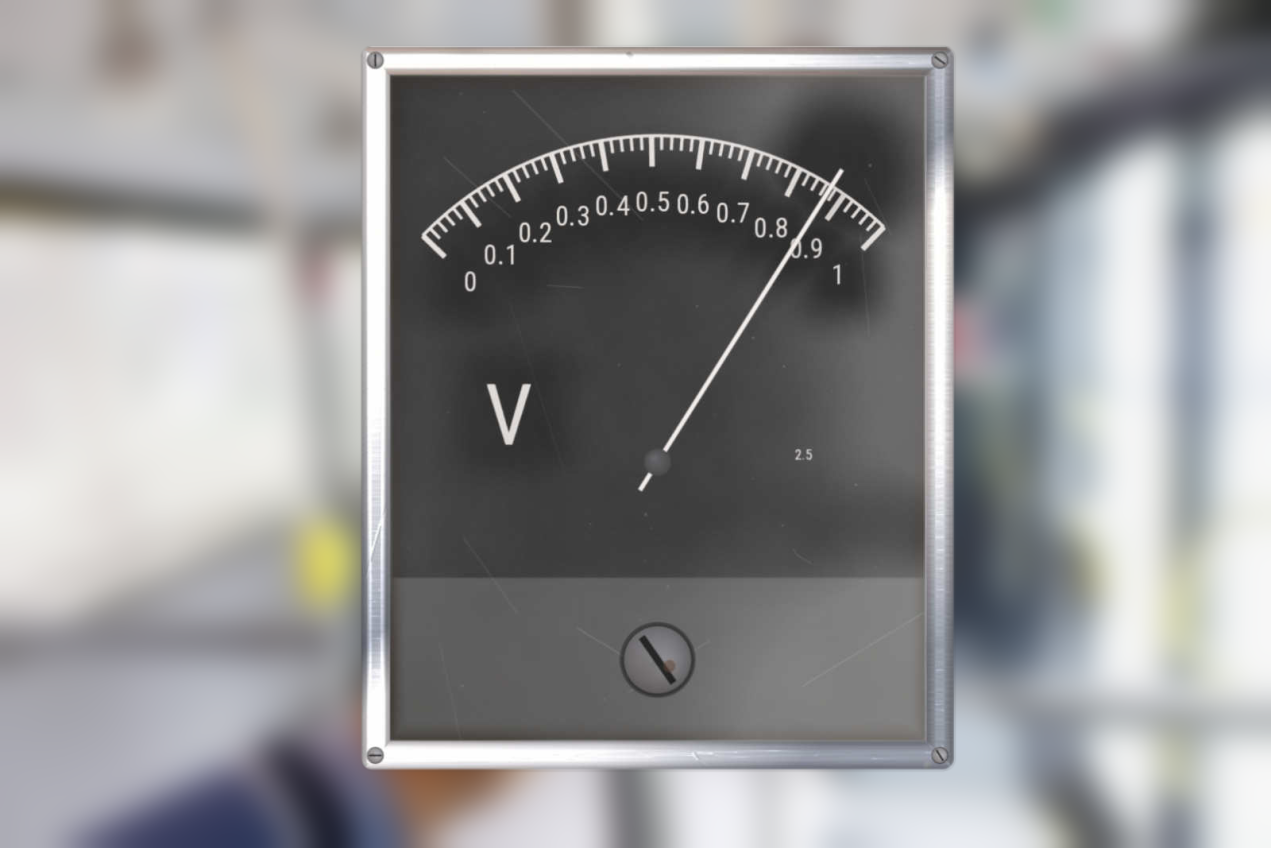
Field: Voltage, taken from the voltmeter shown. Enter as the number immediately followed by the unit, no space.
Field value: 0.87V
